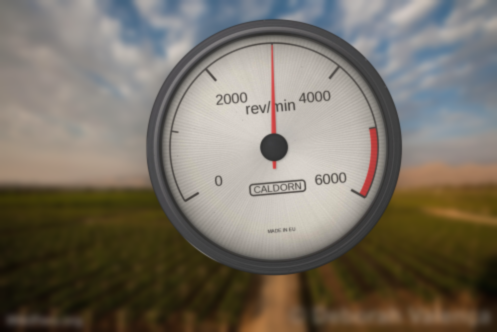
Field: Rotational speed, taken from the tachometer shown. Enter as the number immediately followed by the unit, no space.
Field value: 3000rpm
